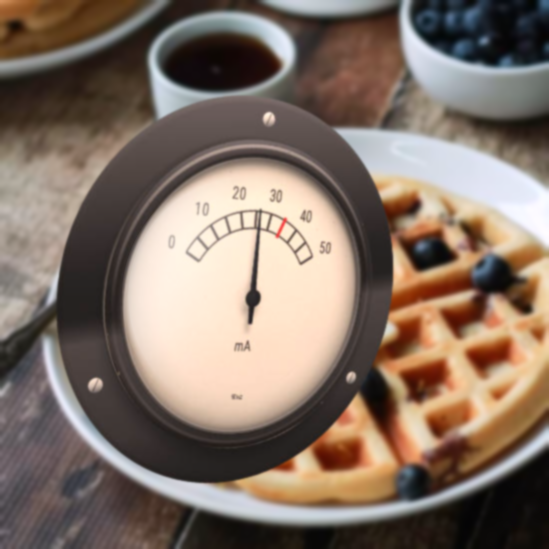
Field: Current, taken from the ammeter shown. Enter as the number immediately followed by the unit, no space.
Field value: 25mA
